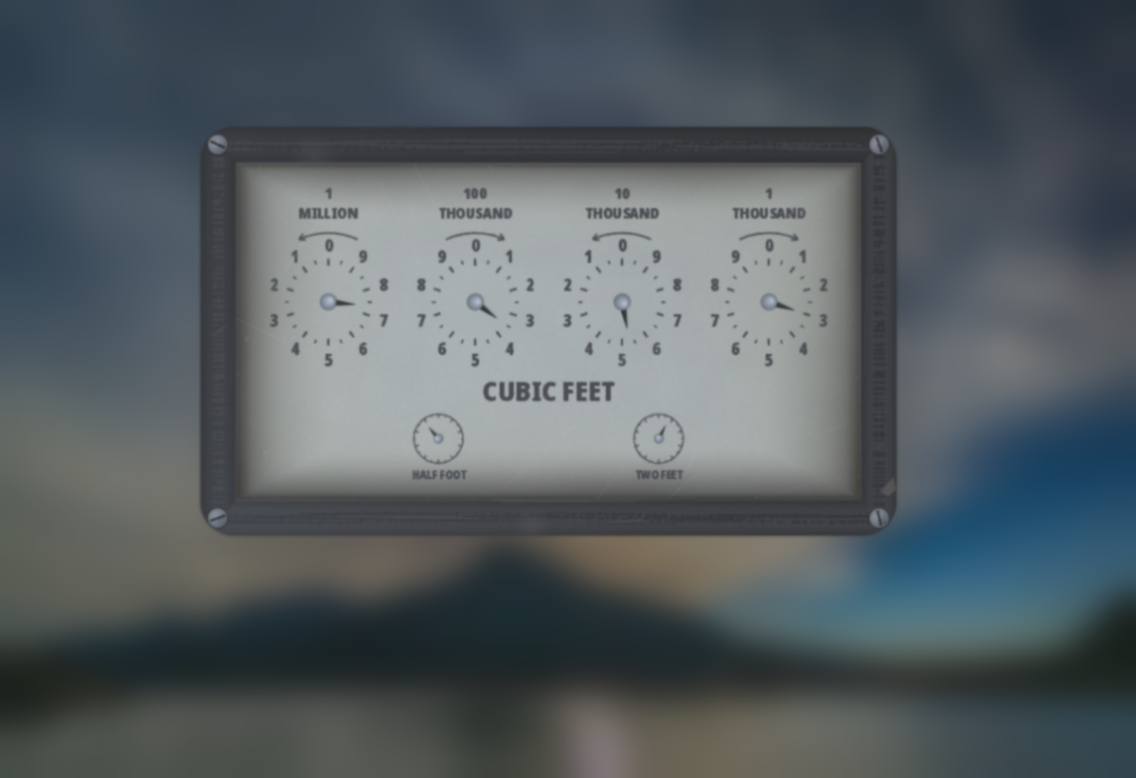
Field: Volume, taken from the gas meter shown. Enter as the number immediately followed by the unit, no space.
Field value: 735300ft³
